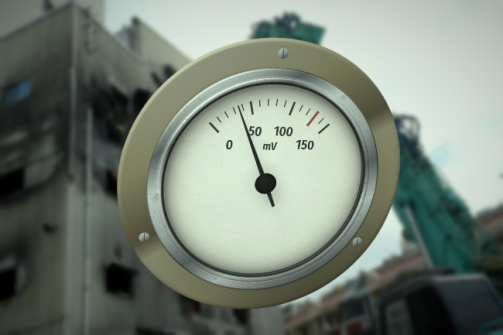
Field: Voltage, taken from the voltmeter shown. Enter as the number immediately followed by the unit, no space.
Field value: 35mV
